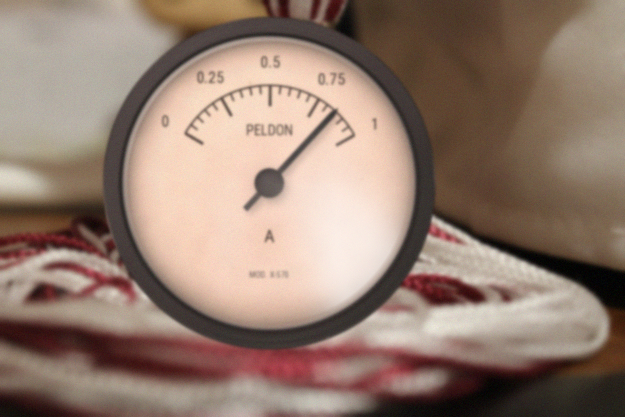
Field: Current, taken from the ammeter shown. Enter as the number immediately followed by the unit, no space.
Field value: 0.85A
